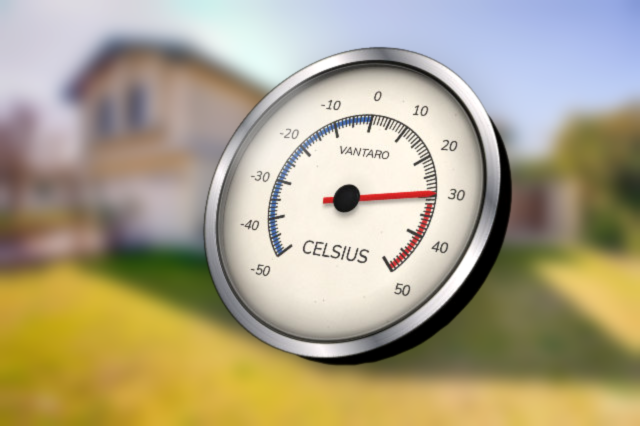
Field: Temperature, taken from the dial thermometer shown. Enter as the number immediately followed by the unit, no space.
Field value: 30°C
